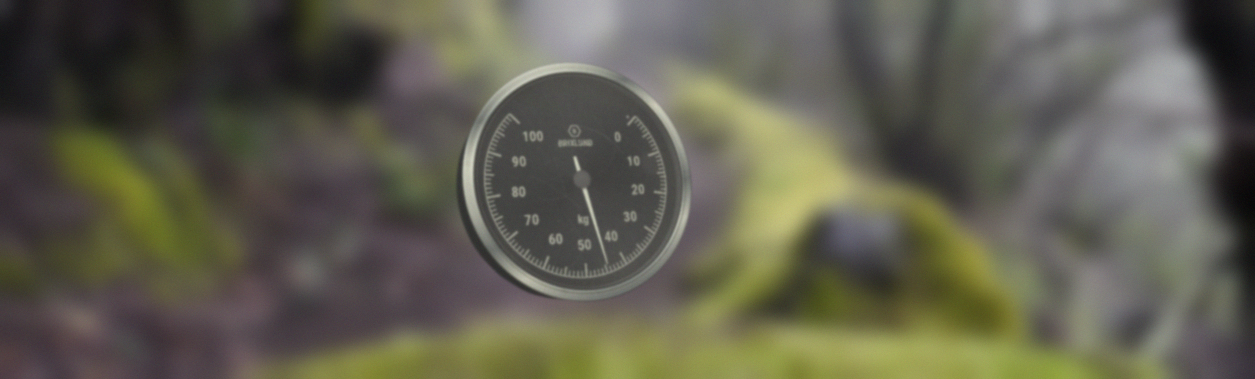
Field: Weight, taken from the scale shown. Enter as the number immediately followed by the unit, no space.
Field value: 45kg
